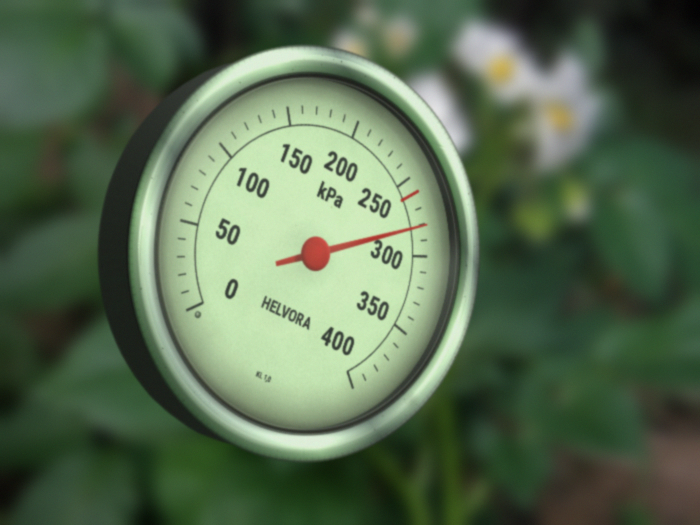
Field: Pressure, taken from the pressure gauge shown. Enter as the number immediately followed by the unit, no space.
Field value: 280kPa
